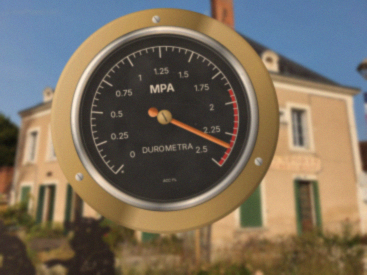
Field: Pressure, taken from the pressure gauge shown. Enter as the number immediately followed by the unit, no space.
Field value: 2.35MPa
